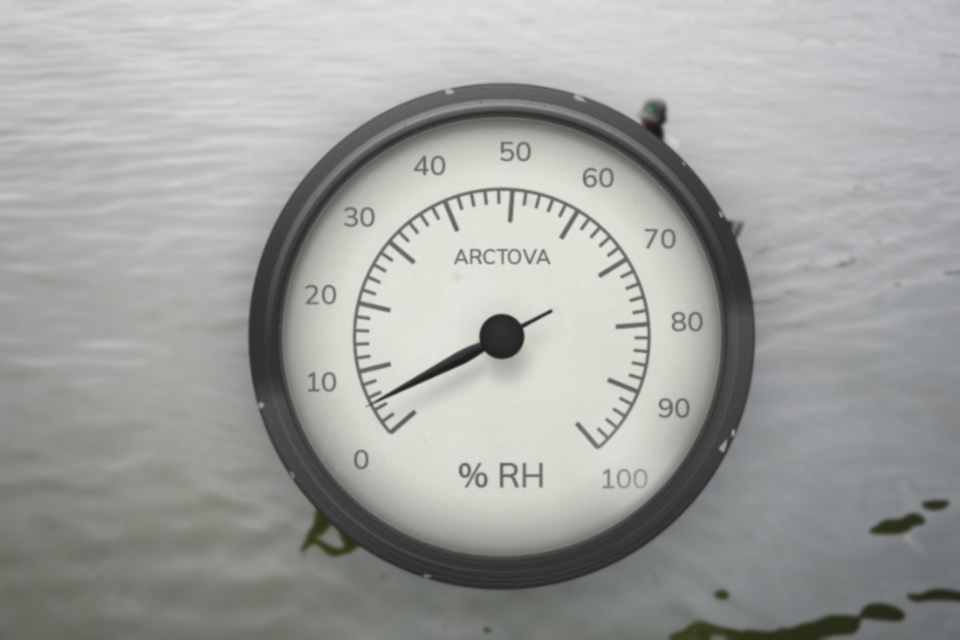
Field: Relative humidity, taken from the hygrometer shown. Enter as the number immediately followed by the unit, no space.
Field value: 5%
